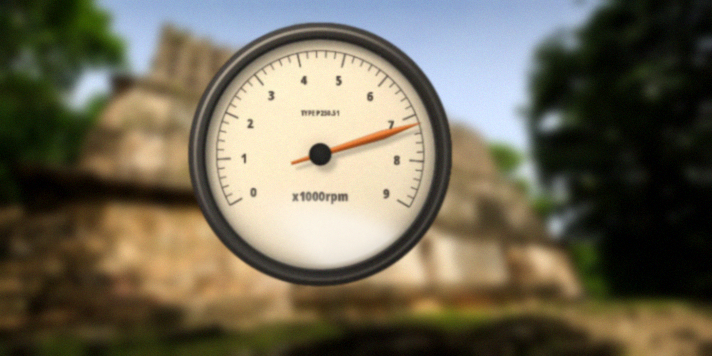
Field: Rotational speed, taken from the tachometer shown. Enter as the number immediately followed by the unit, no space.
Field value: 7200rpm
